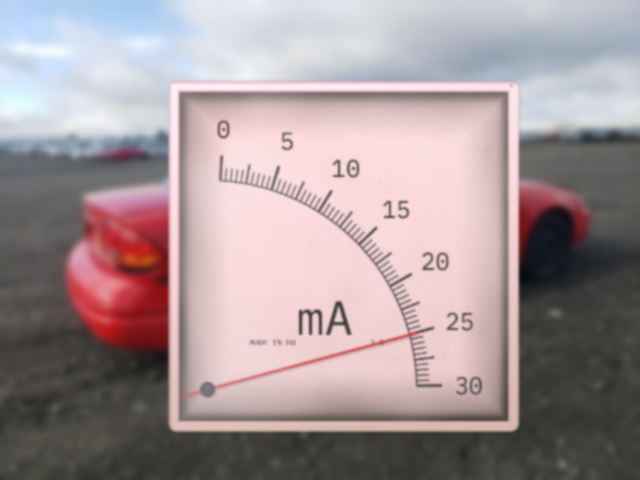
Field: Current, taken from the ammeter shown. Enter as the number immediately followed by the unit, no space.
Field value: 25mA
